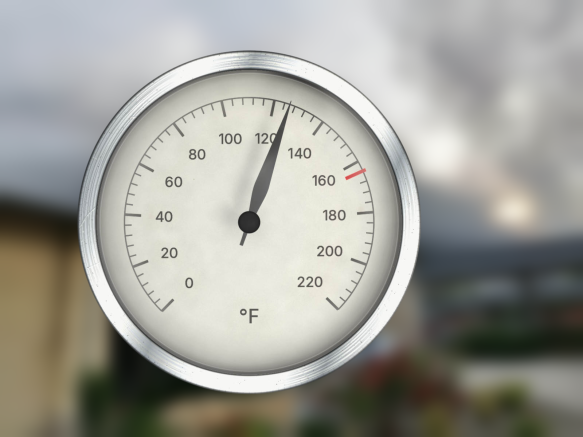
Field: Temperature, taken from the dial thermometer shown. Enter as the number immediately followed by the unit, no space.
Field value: 126°F
